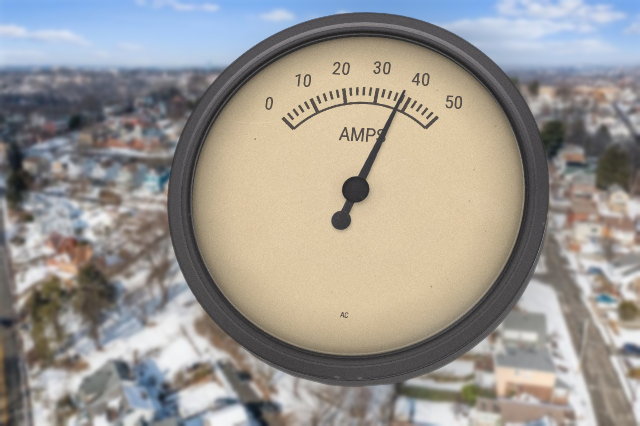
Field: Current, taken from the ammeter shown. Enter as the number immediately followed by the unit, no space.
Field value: 38A
